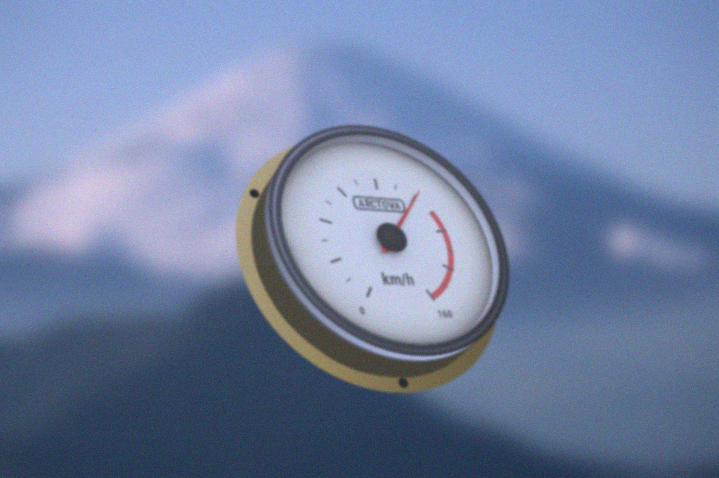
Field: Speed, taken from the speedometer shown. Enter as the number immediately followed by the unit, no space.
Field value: 100km/h
